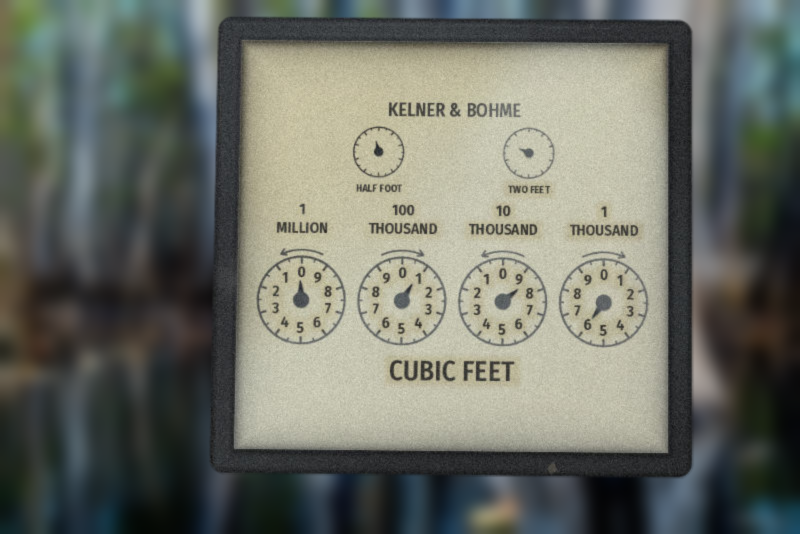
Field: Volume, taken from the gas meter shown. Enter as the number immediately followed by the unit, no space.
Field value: 8600ft³
